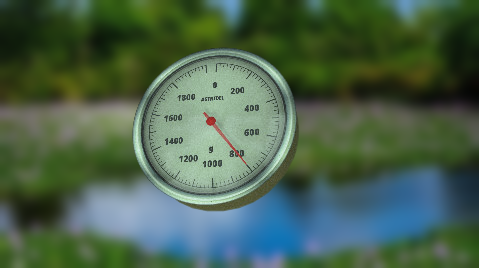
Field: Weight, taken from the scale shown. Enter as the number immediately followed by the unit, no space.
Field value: 800g
